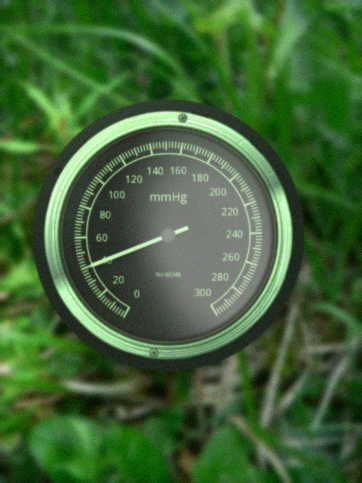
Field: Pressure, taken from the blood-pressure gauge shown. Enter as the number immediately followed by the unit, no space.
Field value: 40mmHg
